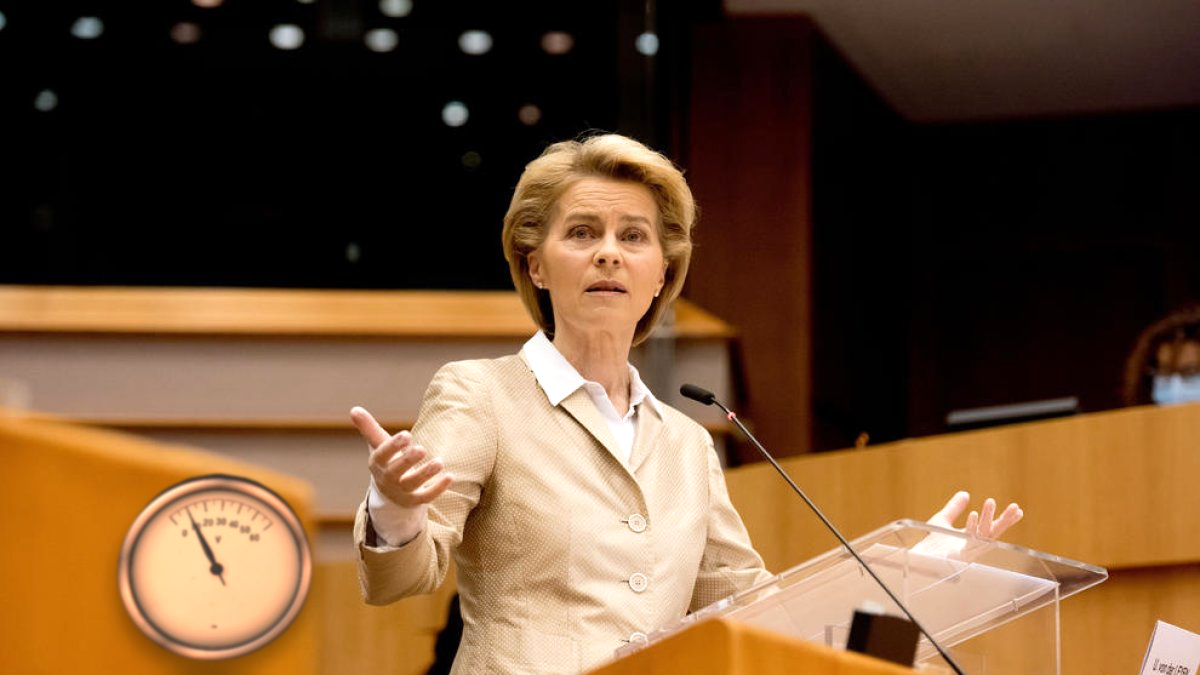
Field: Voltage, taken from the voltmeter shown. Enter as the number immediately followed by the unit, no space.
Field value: 10V
